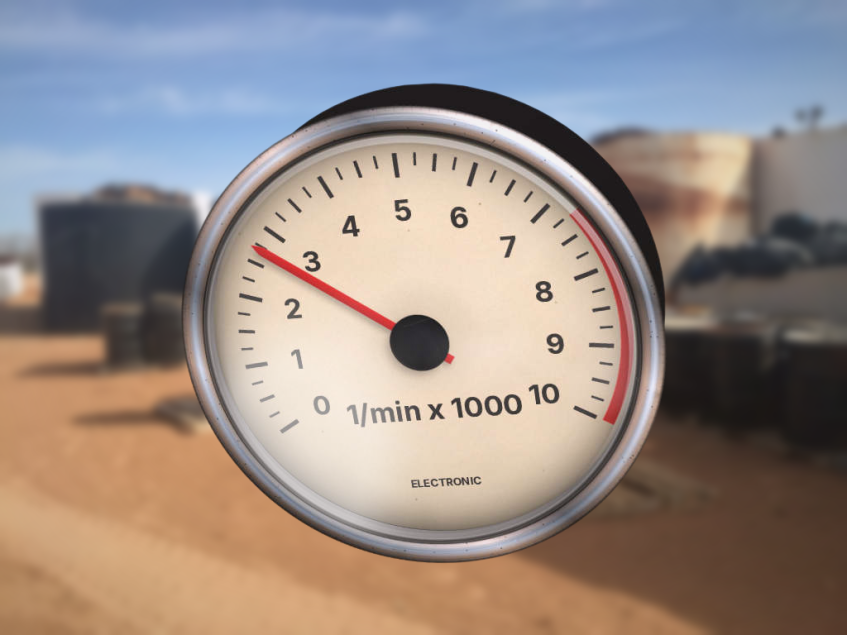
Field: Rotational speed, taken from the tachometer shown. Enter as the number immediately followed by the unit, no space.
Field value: 2750rpm
